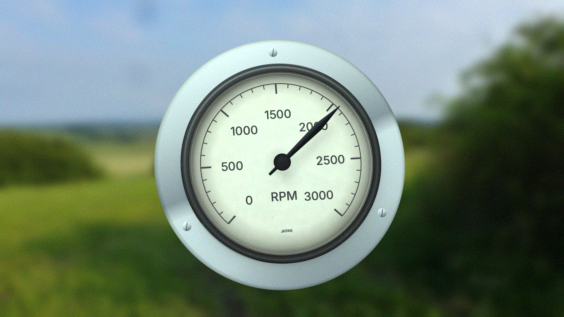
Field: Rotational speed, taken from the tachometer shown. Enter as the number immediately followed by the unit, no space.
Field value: 2050rpm
